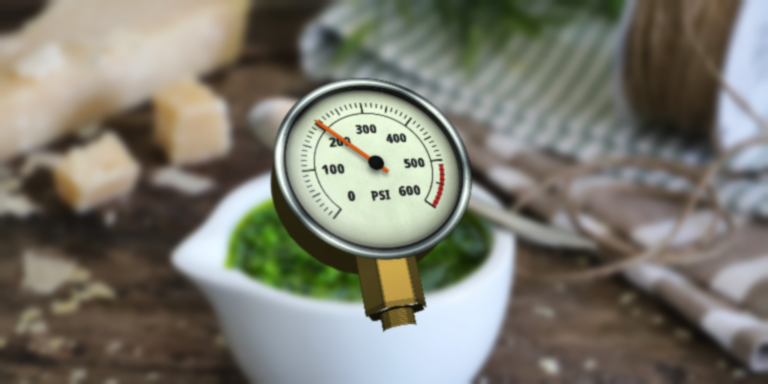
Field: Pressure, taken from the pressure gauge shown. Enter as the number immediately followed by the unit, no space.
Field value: 200psi
